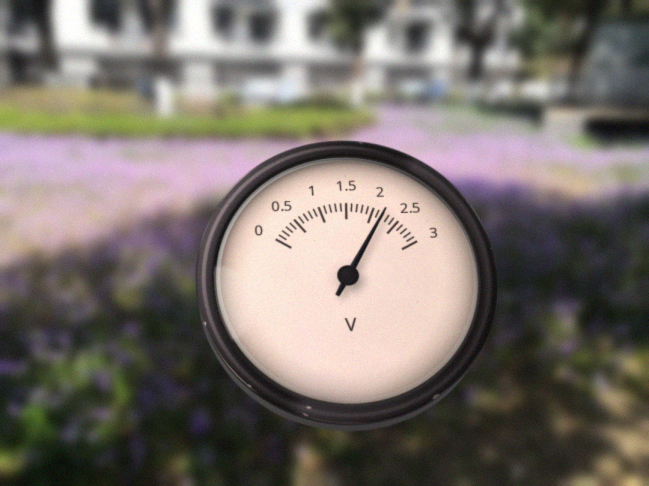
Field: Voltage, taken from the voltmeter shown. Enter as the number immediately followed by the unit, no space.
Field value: 2.2V
